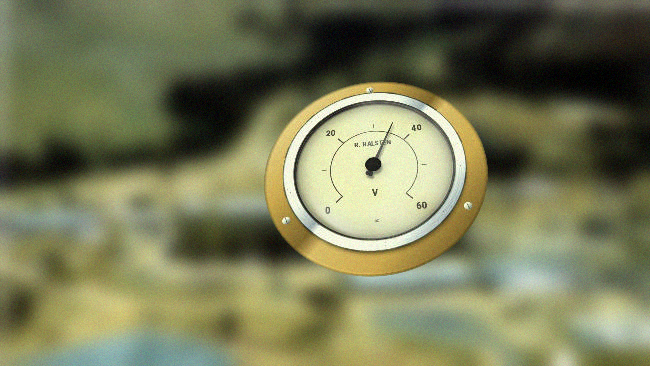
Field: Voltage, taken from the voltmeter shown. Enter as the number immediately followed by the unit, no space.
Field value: 35V
